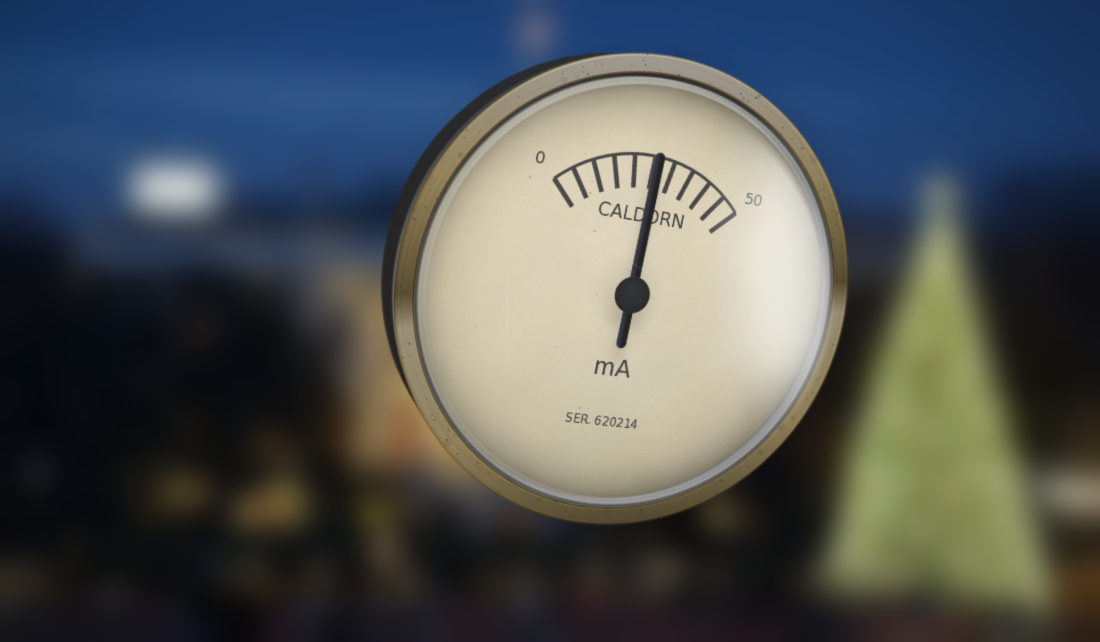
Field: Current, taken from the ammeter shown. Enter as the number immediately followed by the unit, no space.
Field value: 25mA
